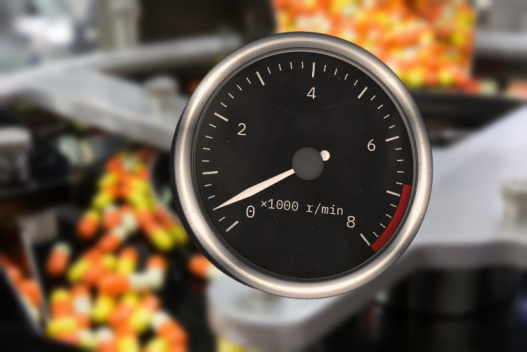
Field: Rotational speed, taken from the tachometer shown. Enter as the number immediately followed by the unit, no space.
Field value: 400rpm
